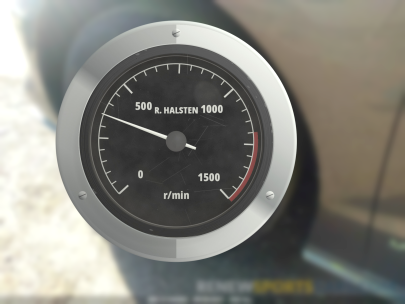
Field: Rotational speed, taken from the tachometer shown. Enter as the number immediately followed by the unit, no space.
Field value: 350rpm
